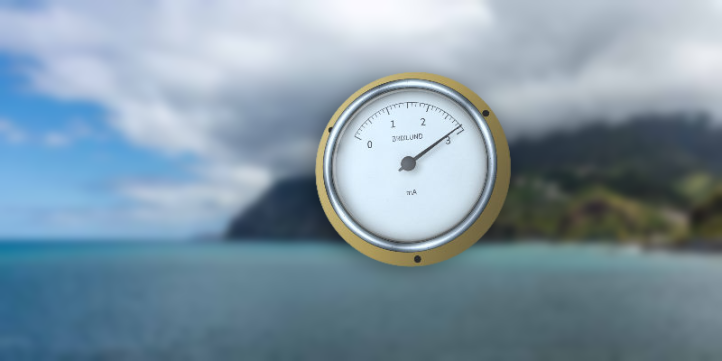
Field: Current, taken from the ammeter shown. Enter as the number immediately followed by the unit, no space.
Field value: 2.9mA
